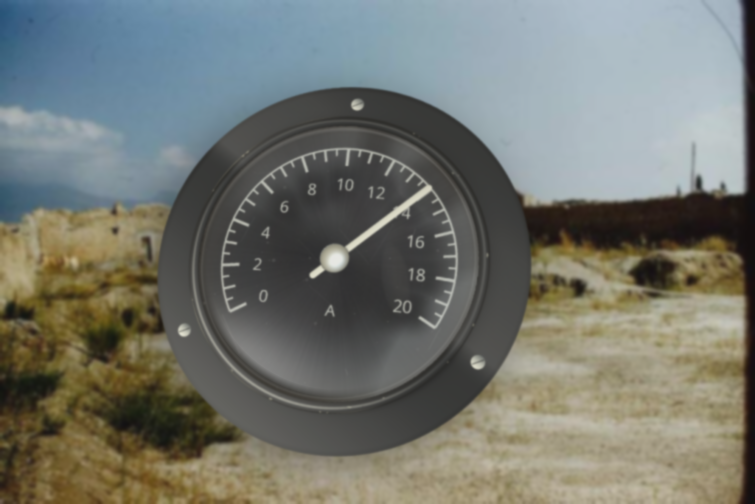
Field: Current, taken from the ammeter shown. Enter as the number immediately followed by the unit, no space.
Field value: 14A
